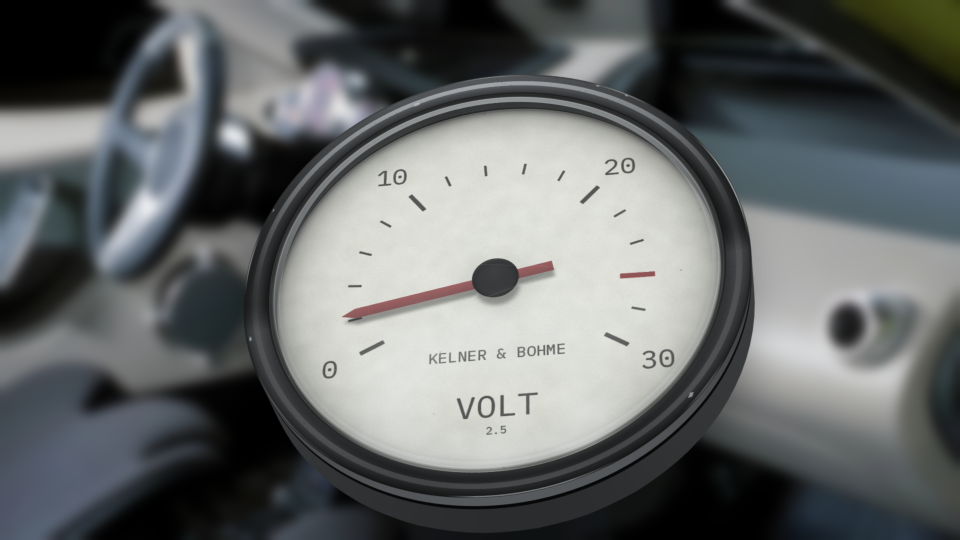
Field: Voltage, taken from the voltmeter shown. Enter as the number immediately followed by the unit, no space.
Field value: 2V
